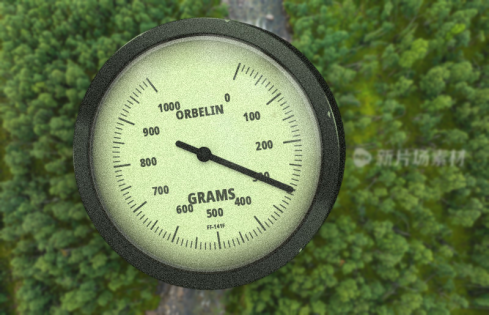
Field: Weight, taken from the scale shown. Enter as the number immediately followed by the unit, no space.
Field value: 300g
